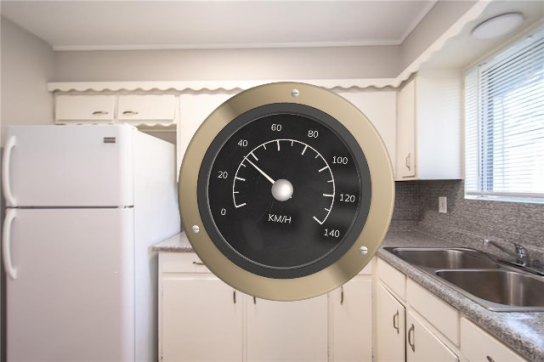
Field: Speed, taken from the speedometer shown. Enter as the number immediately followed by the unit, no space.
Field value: 35km/h
